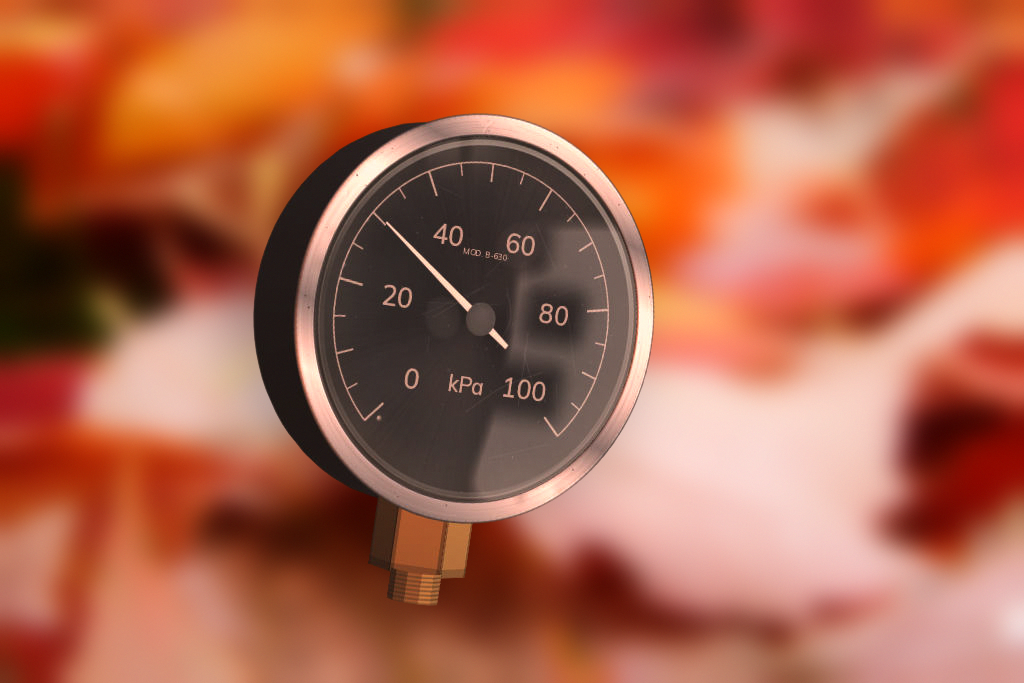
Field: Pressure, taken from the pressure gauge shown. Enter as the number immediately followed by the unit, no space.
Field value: 30kPa
